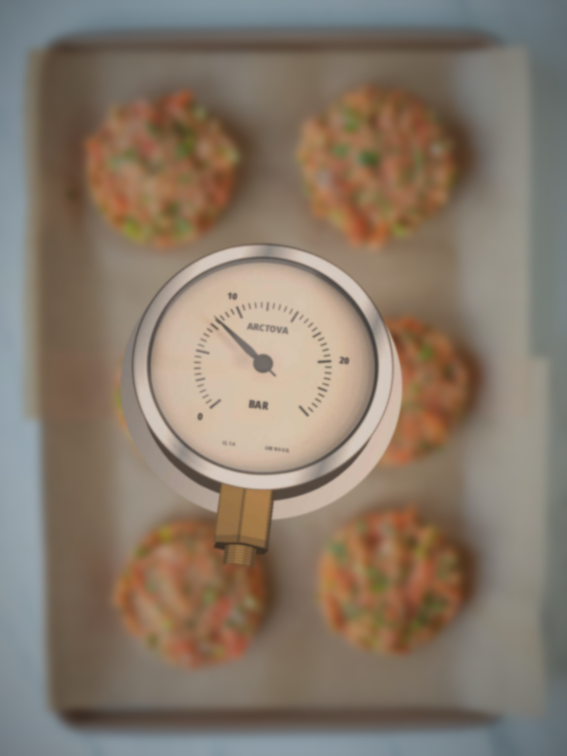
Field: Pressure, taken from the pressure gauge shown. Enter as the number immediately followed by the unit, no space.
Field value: 8bar
